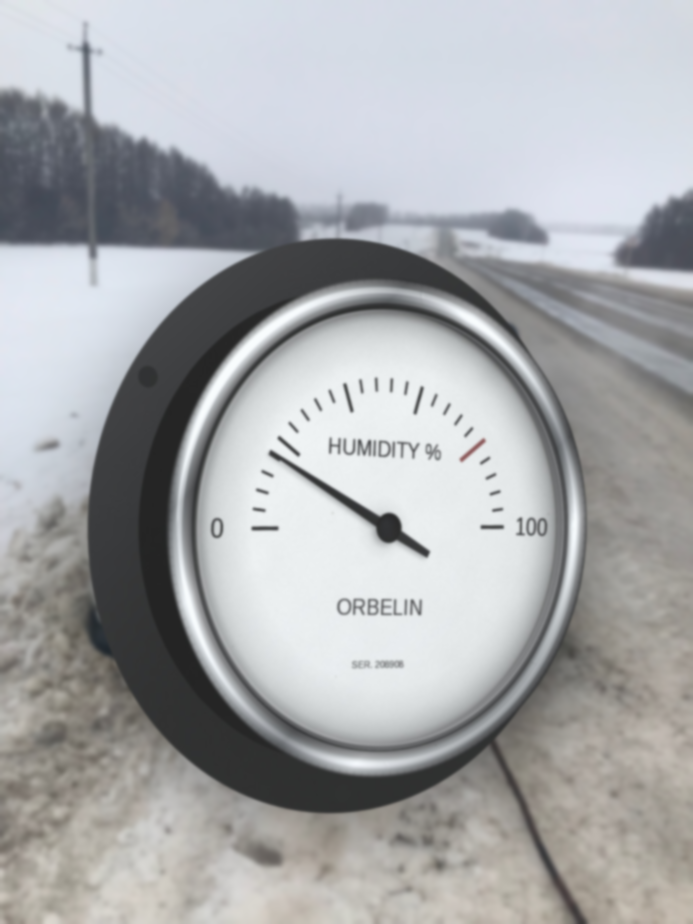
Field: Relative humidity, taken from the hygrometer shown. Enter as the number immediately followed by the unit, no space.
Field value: 16%
